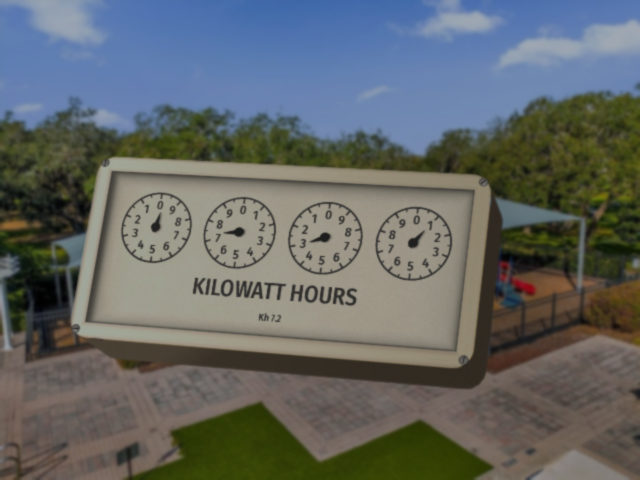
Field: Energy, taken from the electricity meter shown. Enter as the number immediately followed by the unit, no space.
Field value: 9731kWh
